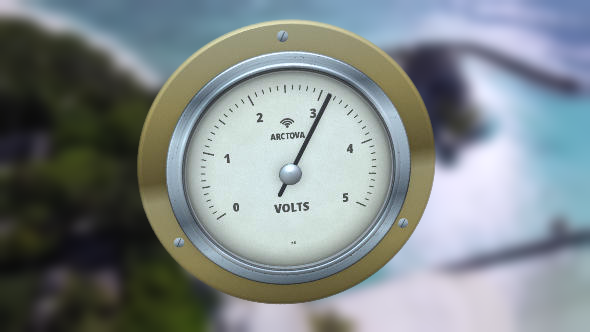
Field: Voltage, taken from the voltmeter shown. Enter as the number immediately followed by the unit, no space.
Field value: 3.1V
